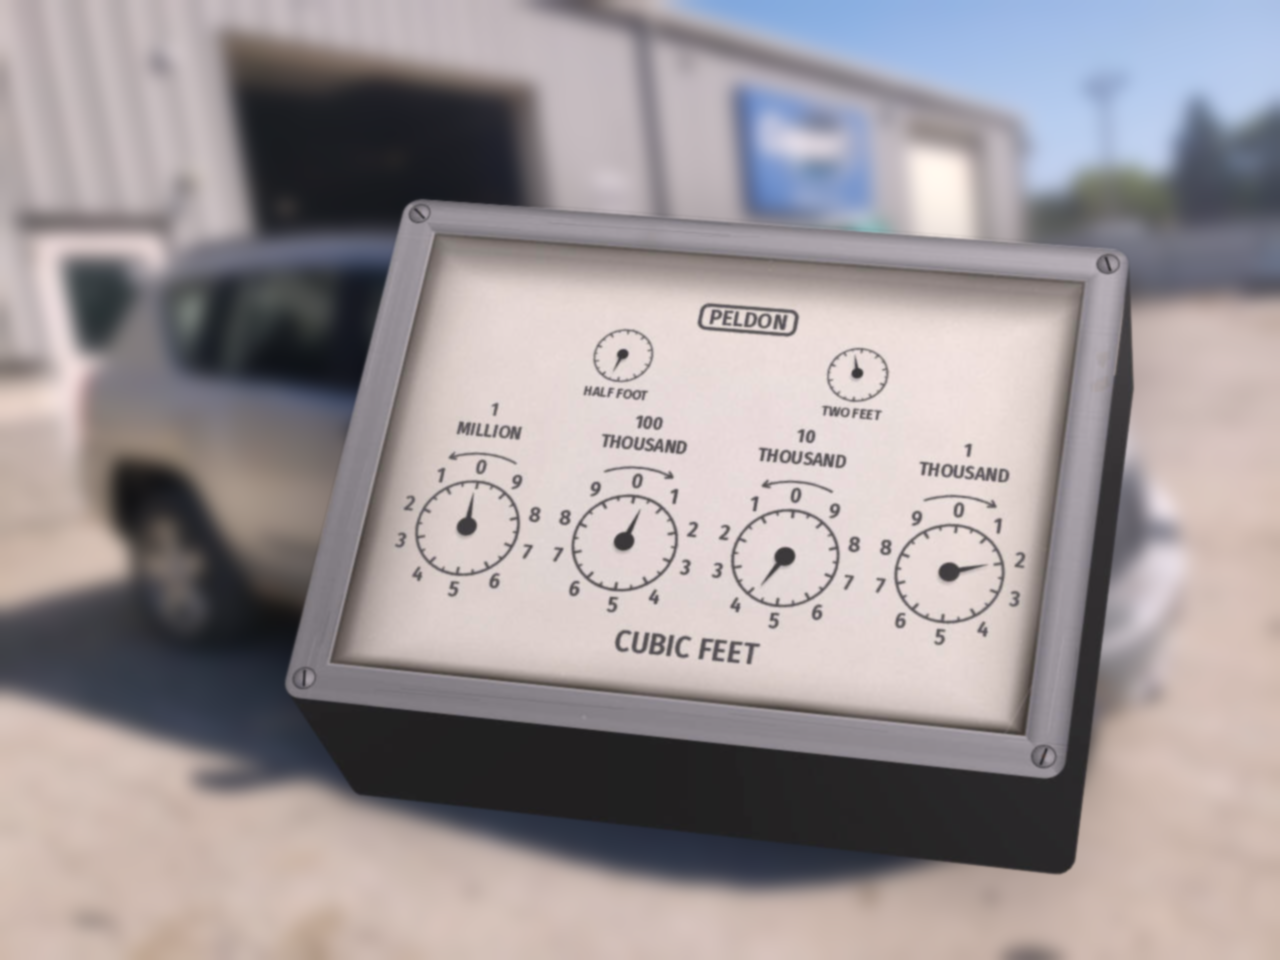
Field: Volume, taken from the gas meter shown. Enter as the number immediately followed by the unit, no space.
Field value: 4200ft³
